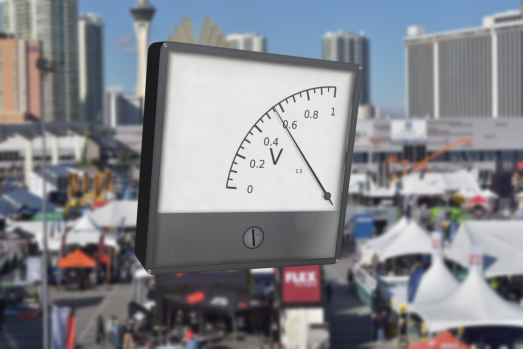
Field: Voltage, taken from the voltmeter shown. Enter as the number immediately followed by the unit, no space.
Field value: 0.55V
